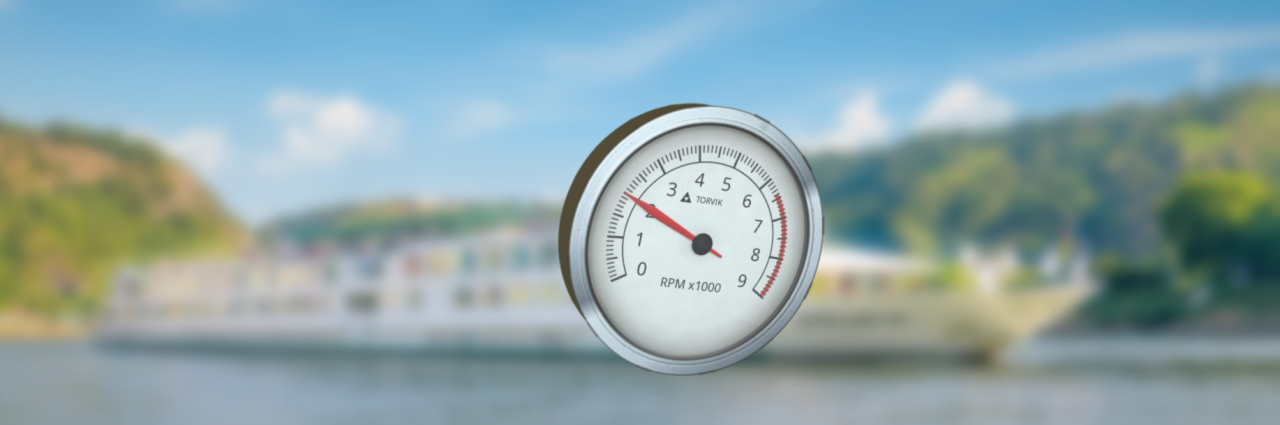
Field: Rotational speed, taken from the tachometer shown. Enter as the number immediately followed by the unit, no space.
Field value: 2000rpm
